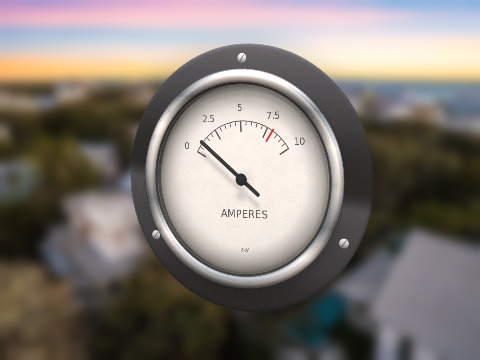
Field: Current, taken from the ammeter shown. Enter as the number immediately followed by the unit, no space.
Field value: 1A
